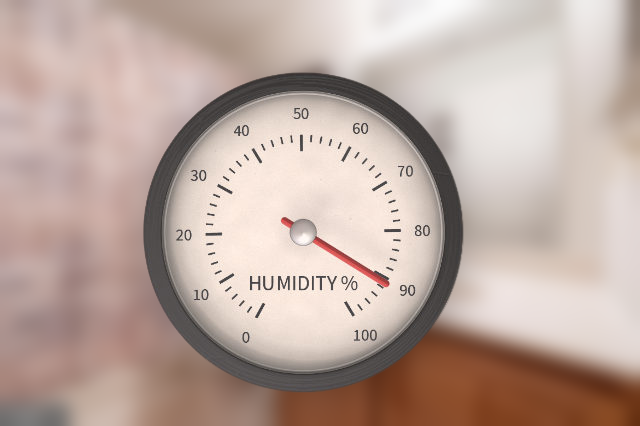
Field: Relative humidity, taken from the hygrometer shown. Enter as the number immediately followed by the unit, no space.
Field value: 91%
